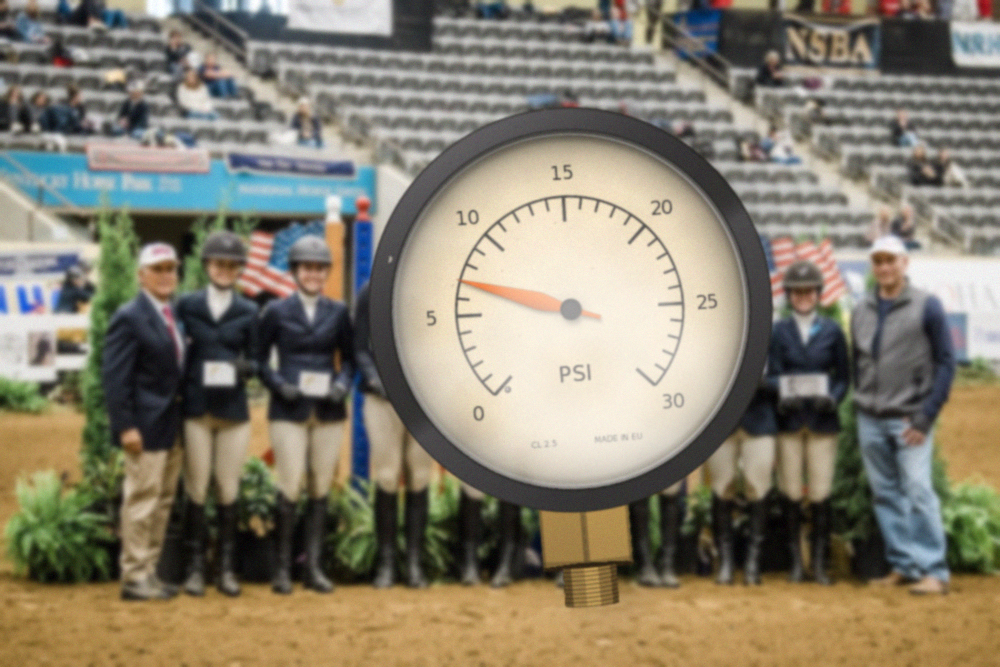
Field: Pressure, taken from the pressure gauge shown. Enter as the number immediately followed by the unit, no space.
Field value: 7psi
